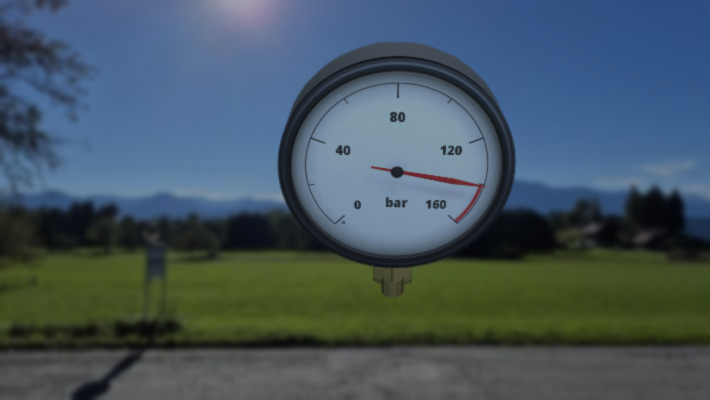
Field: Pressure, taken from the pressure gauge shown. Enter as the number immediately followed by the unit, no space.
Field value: 140bar
